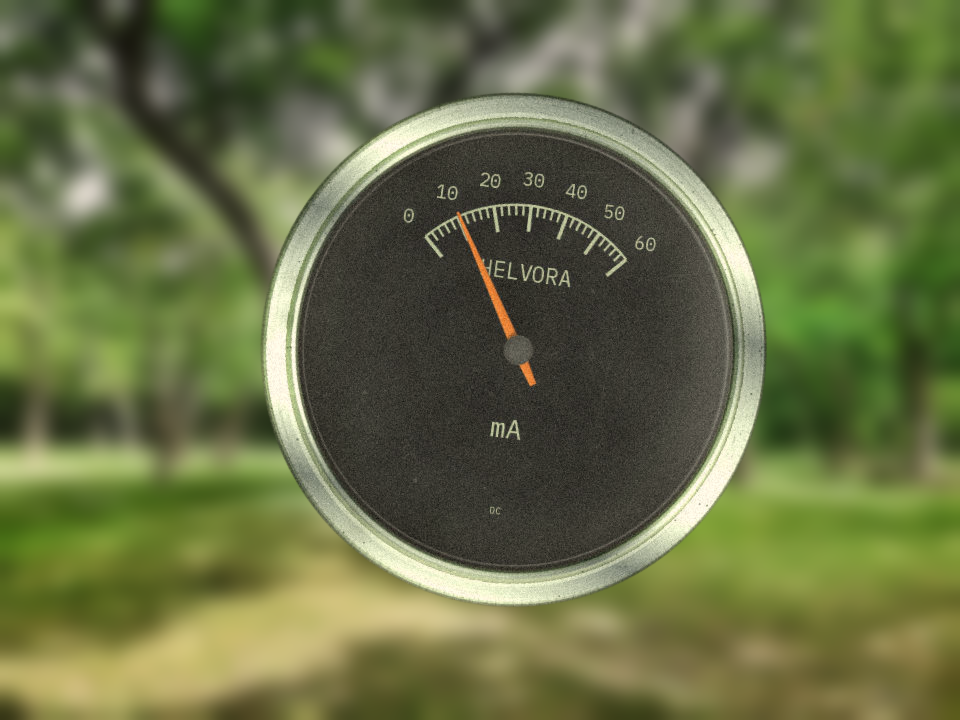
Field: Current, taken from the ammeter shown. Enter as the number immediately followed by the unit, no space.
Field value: 10mA
